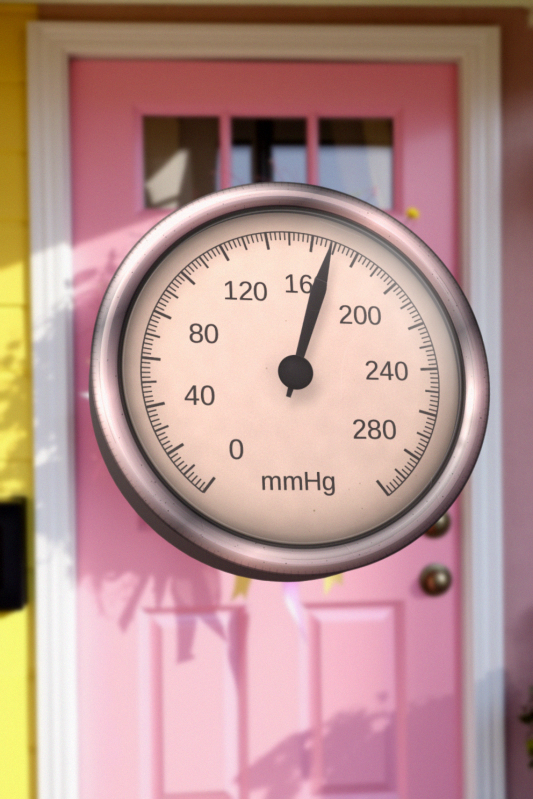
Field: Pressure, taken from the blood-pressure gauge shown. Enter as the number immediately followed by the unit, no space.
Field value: 168mmHg
